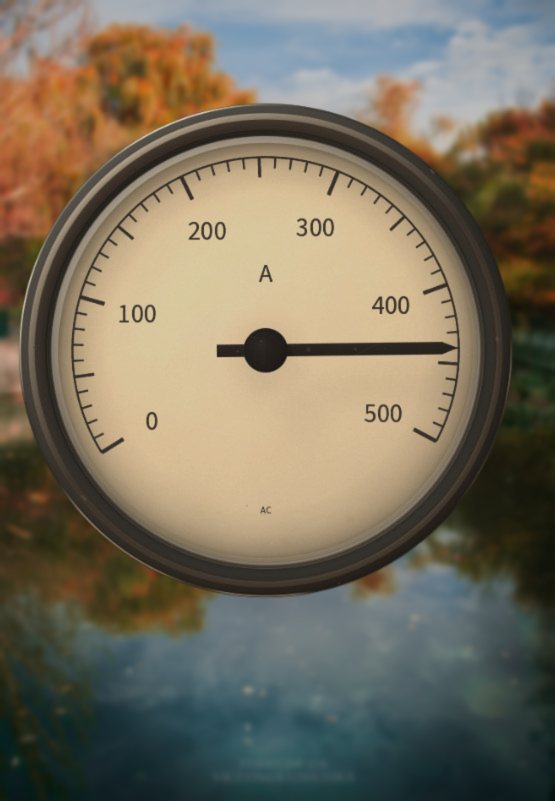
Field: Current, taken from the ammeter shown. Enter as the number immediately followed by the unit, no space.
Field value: 440A
